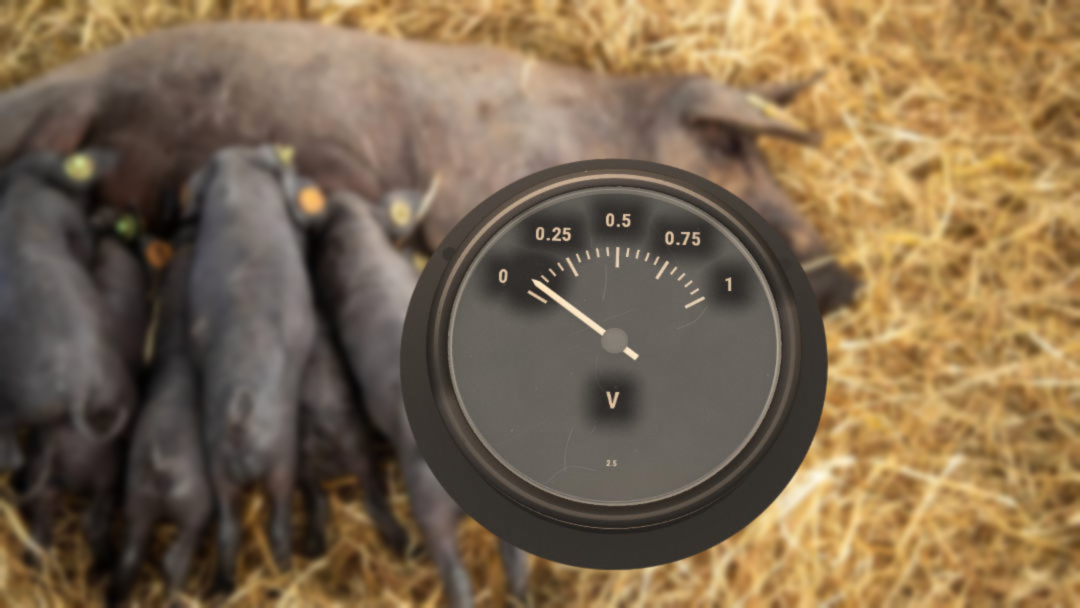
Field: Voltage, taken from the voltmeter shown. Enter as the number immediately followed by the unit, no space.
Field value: 0.05V
